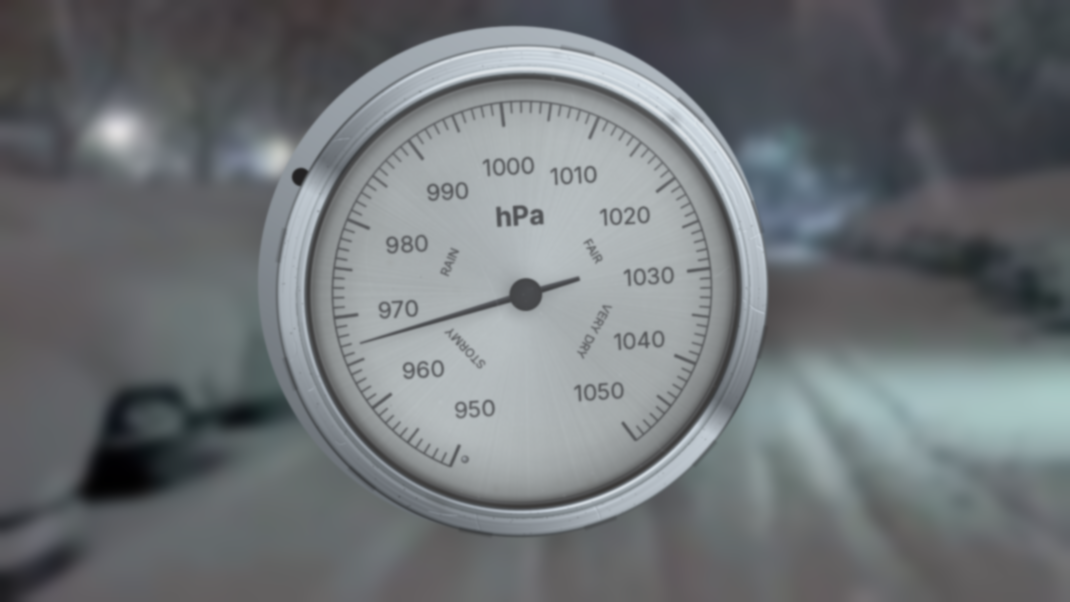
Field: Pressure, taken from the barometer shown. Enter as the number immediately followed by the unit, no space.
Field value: 967hPa
